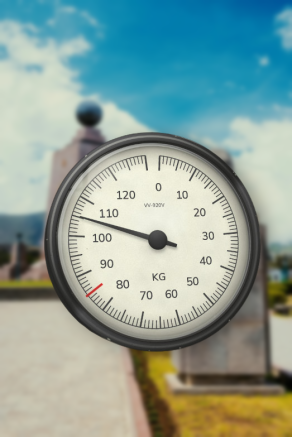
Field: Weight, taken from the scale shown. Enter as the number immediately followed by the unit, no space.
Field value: 105kg
